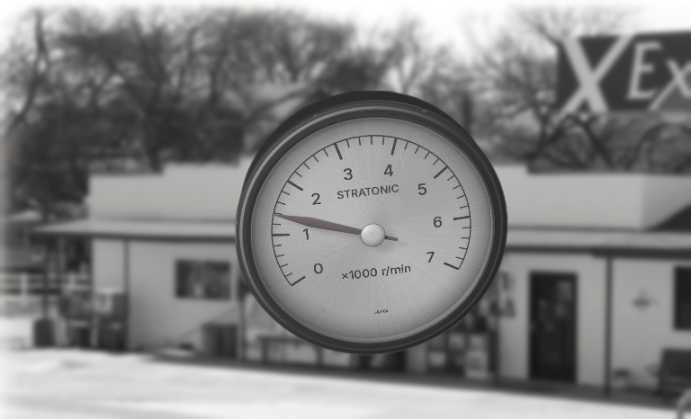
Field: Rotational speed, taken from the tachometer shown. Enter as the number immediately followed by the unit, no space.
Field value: 1400rpm
